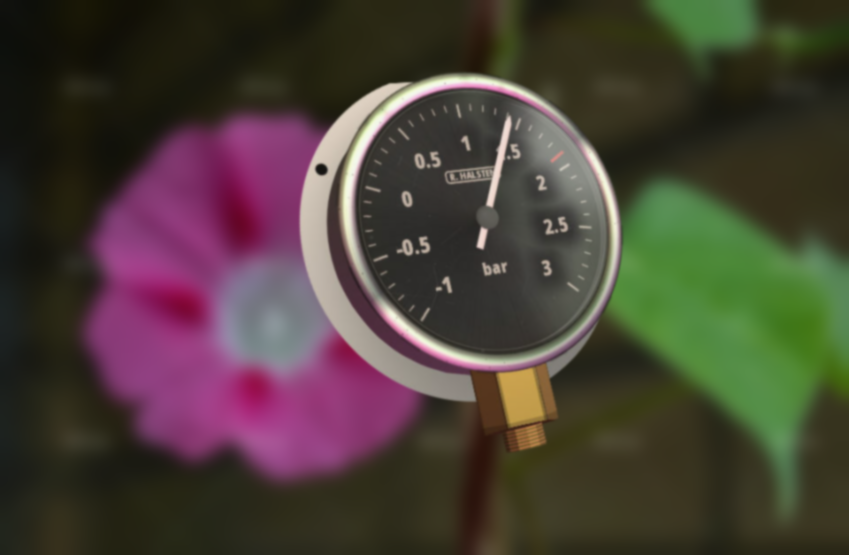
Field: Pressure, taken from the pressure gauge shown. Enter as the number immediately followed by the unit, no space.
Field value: 1.4bar
